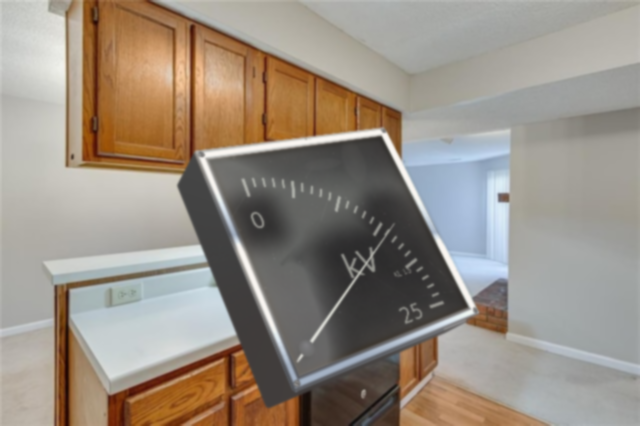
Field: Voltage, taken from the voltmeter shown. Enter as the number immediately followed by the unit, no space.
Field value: 16kV
